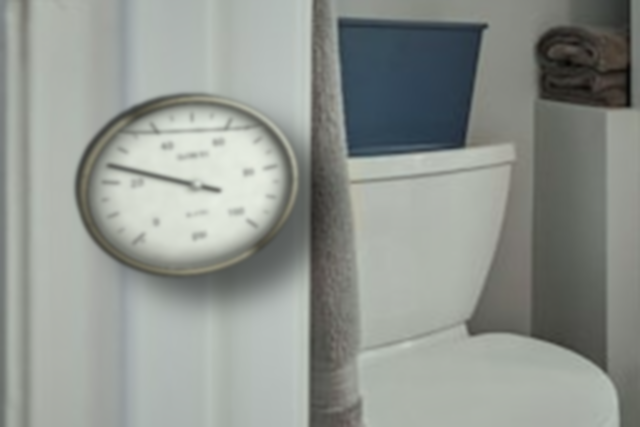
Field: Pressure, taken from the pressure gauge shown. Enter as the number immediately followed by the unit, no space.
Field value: 25psi
